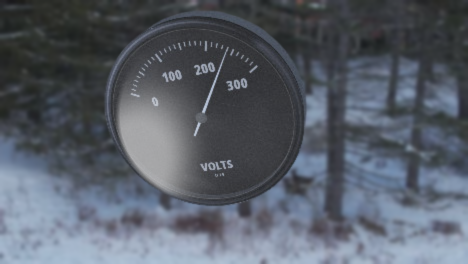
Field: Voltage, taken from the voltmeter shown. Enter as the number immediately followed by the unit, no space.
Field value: 240V
